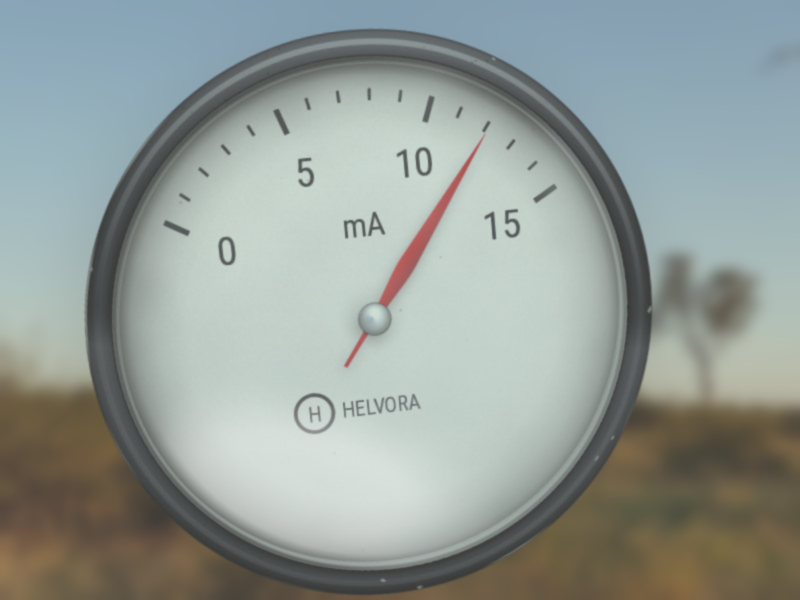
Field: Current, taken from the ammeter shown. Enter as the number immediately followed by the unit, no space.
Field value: 12mA
